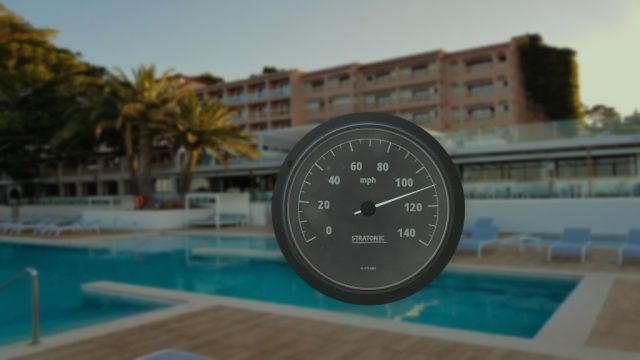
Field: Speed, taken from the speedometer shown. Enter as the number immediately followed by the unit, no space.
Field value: 110mph
